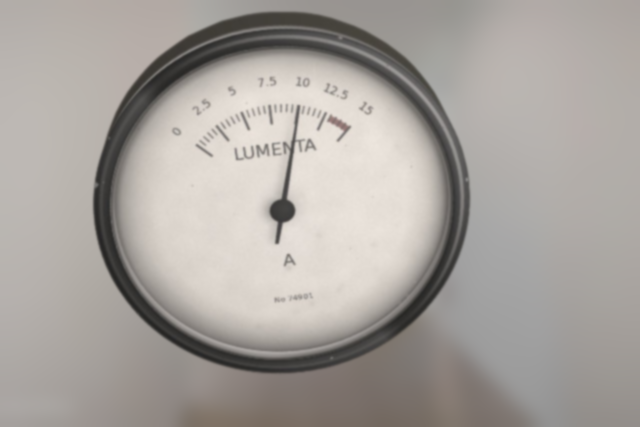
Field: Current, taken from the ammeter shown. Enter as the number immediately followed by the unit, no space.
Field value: 10A
